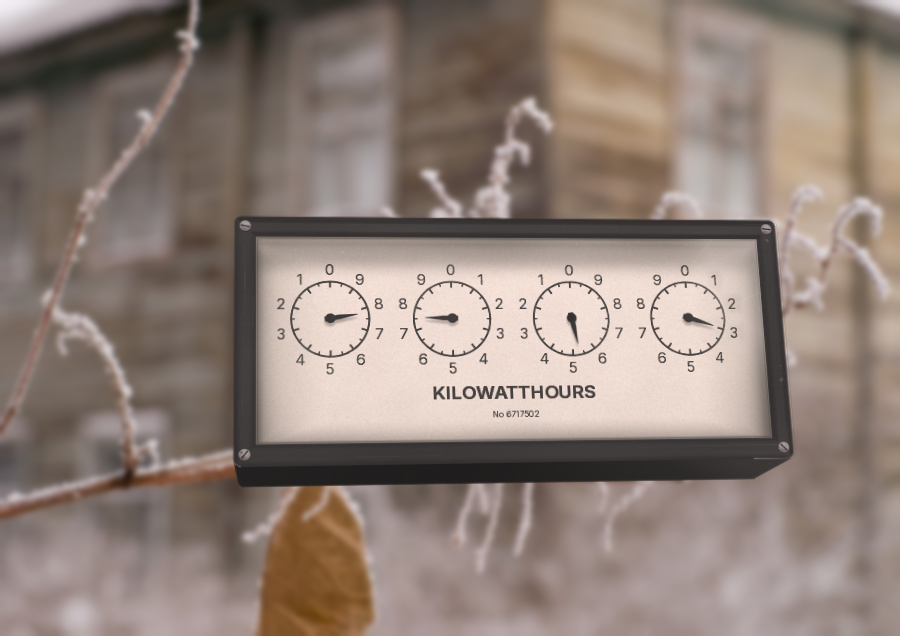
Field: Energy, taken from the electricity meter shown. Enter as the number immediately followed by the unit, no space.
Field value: 7753kWh
